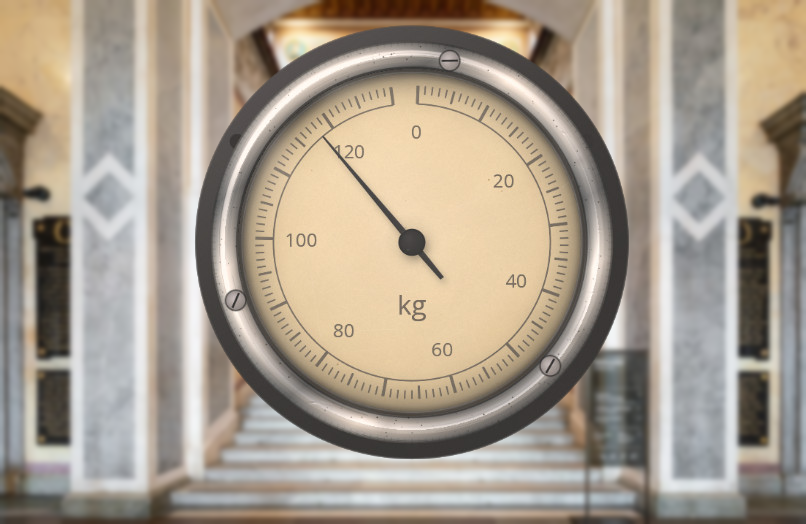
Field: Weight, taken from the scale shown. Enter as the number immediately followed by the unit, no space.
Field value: 118kg
